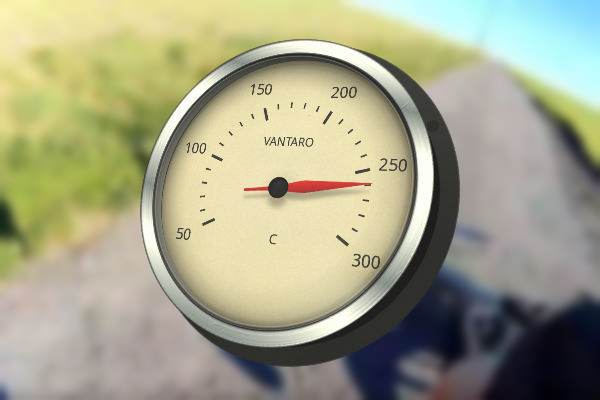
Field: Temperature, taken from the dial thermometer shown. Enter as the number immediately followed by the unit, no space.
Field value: 260°C
